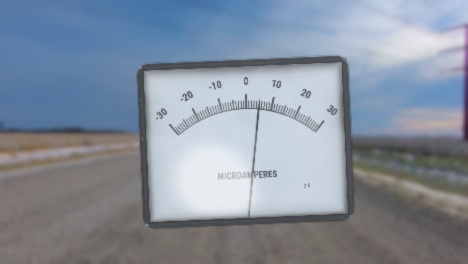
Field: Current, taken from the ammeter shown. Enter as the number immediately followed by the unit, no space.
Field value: 5µA
